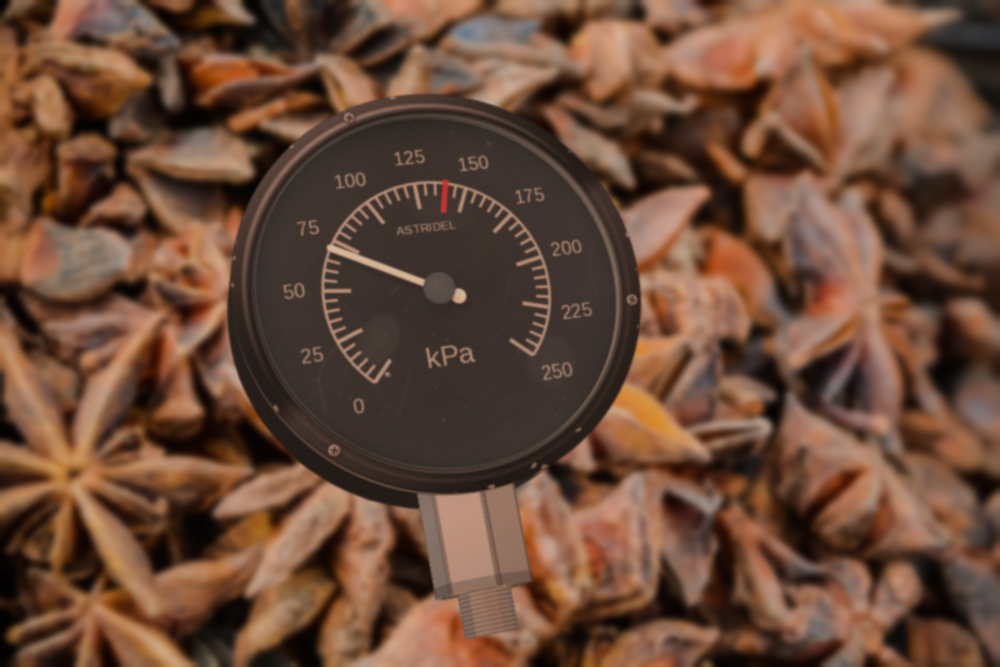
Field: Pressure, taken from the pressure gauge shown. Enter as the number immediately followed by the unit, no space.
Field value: 70kPa
